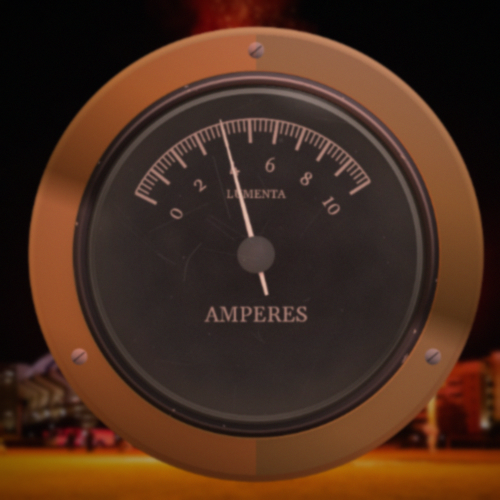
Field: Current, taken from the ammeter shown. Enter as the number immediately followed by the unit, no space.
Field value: 4A
